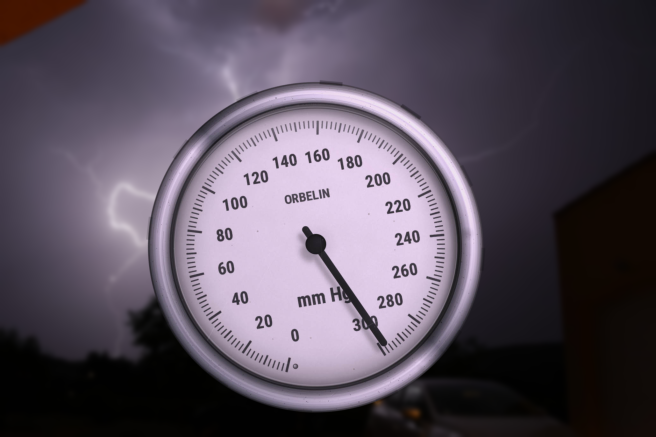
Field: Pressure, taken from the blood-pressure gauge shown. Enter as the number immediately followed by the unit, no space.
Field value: 298mmHg
